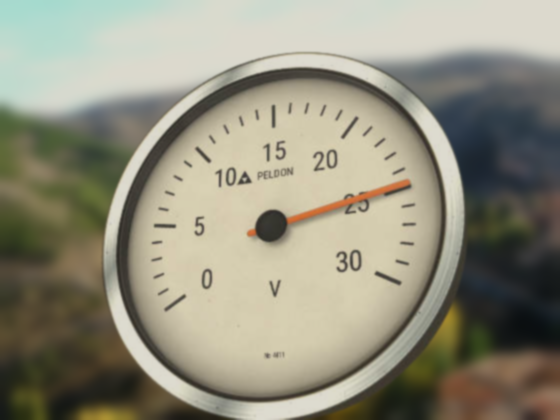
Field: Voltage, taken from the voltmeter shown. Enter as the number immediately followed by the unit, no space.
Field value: 25V
